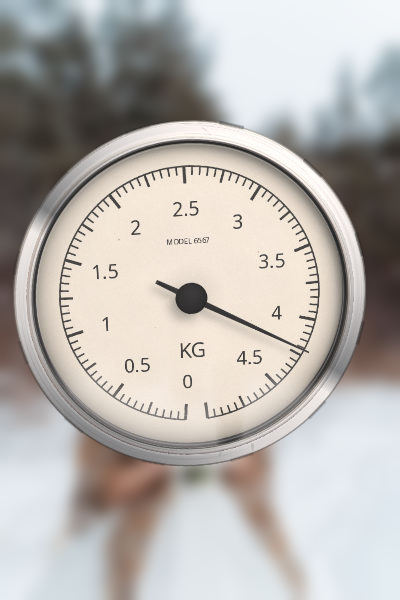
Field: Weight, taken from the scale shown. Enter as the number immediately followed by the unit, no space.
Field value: 4.2kg
